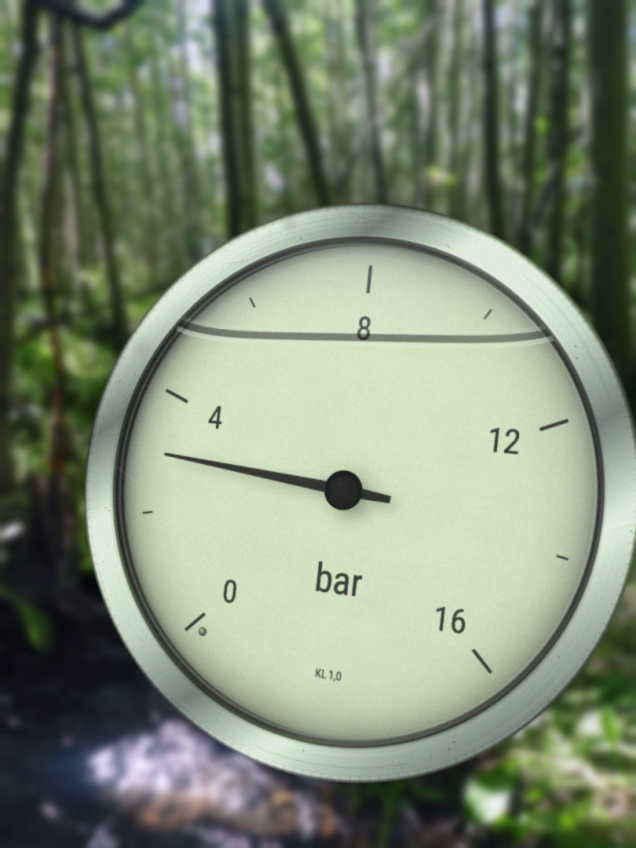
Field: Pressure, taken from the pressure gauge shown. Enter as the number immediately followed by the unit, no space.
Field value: 3bar
